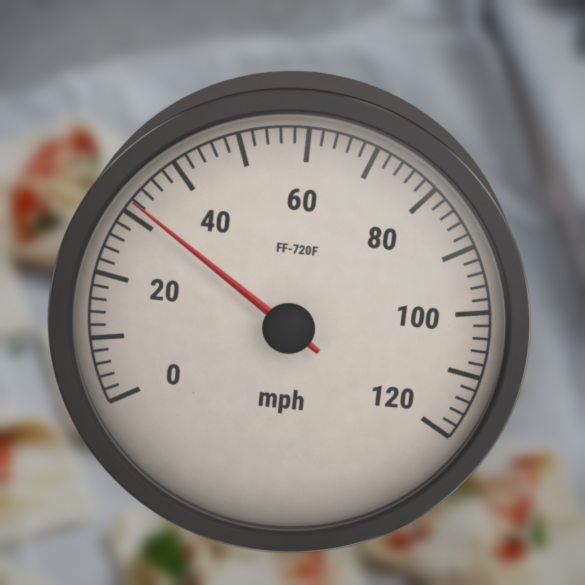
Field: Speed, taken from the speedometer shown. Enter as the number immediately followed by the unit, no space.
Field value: 32mph
